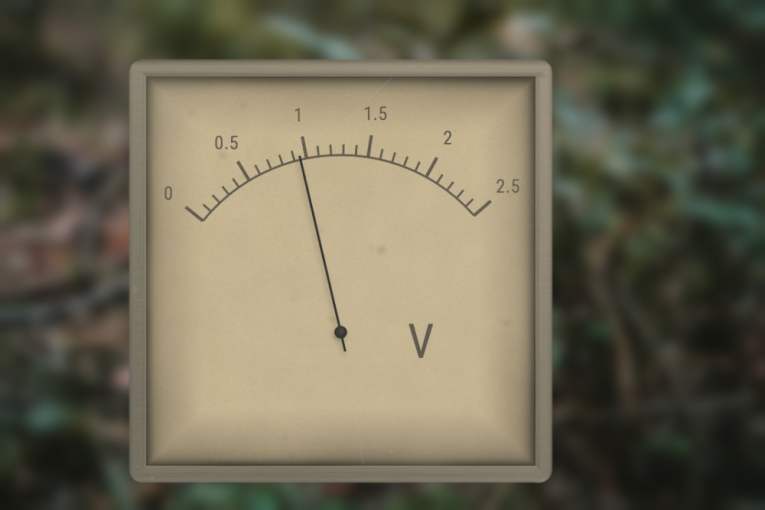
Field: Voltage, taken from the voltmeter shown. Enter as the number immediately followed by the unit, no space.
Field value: 0.95V
